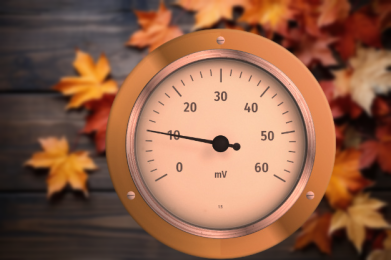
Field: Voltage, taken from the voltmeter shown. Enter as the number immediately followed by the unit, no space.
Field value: 10mV
